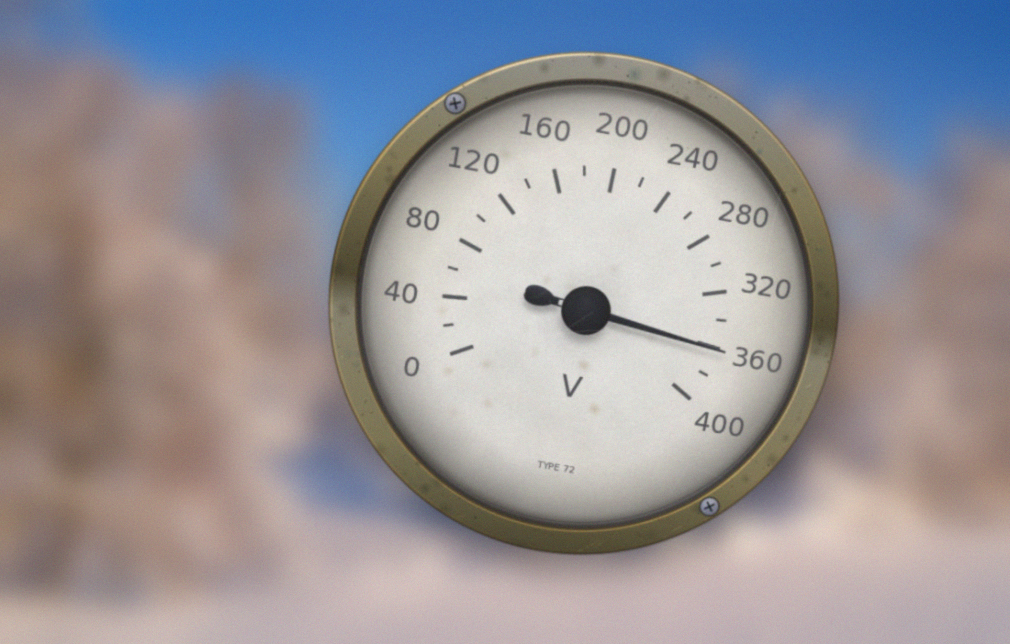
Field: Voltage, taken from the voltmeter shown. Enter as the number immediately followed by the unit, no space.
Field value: 360V
